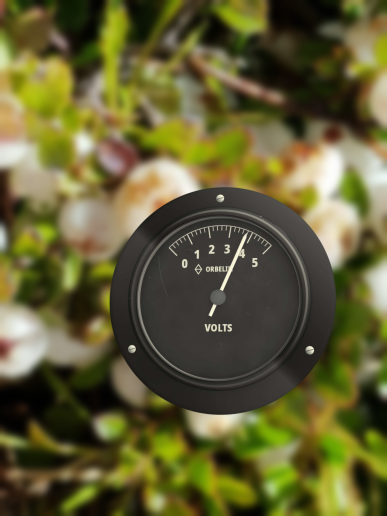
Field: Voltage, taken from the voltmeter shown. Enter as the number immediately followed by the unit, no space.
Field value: 3.8V
